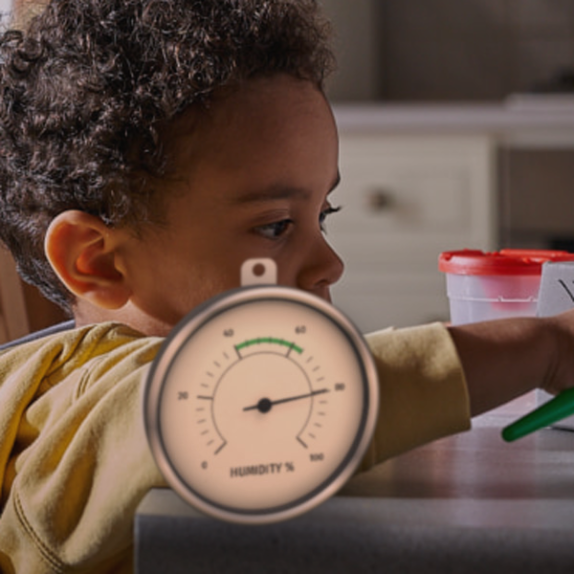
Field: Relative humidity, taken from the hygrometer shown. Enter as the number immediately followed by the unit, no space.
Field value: 80%
